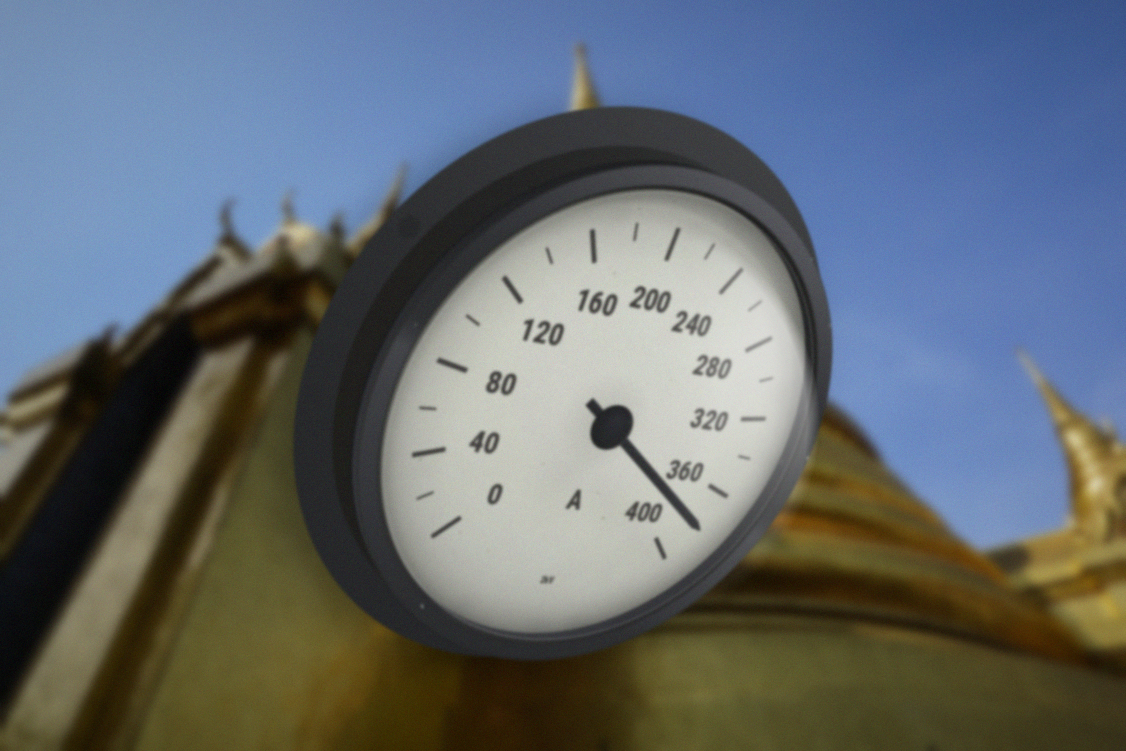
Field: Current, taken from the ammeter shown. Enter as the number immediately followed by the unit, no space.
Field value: 380A
